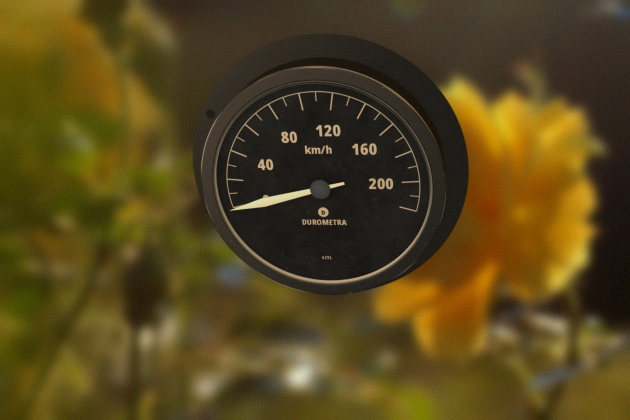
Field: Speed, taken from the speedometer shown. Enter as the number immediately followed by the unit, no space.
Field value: 0km/h
